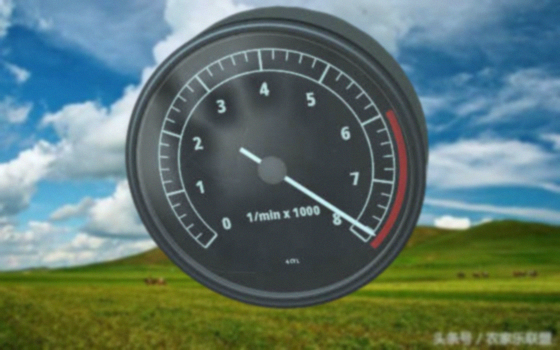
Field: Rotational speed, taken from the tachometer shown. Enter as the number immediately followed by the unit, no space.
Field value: 7800rpm
